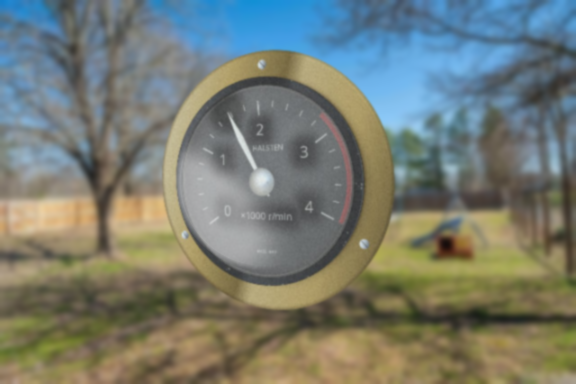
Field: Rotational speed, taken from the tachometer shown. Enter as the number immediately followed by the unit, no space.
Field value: 1600rpm
